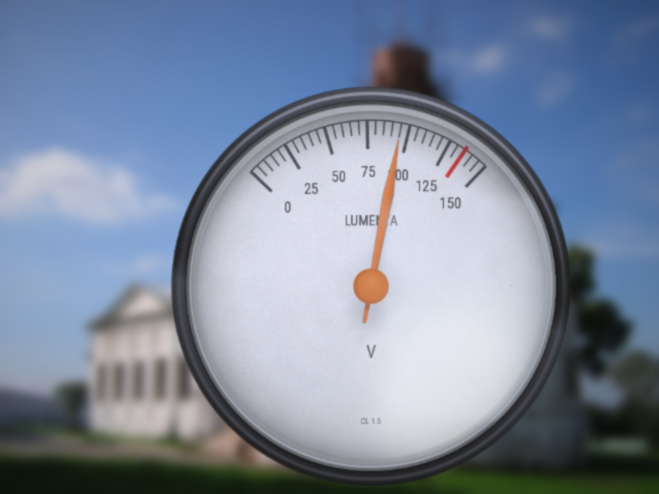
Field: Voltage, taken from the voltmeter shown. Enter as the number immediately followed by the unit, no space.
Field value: 95V
